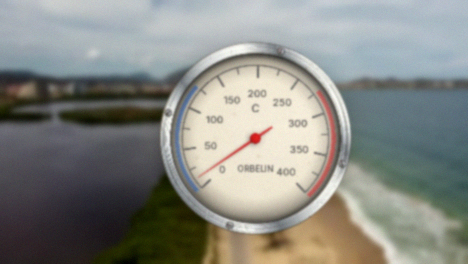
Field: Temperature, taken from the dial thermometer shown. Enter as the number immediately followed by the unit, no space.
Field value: 12.5°C
